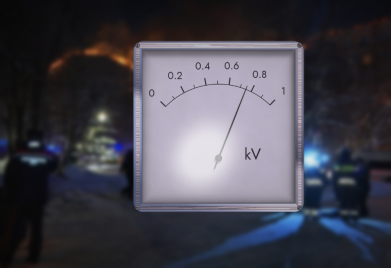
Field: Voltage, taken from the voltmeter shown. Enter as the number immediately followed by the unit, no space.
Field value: 0.75kV
